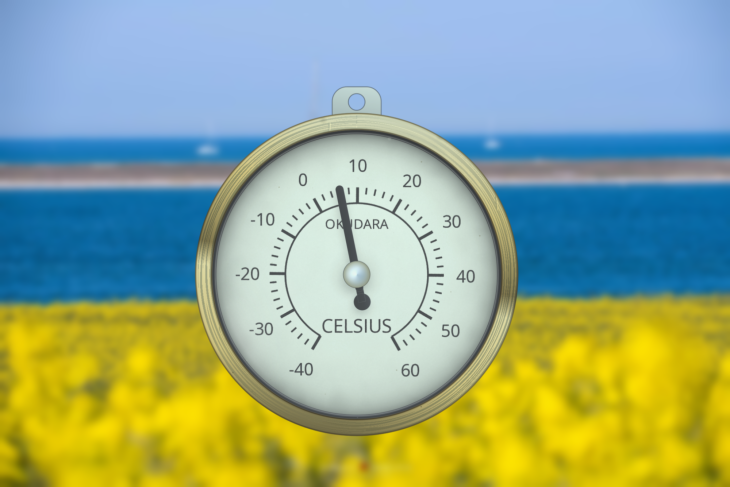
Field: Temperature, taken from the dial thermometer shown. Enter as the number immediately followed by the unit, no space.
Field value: 6°C
